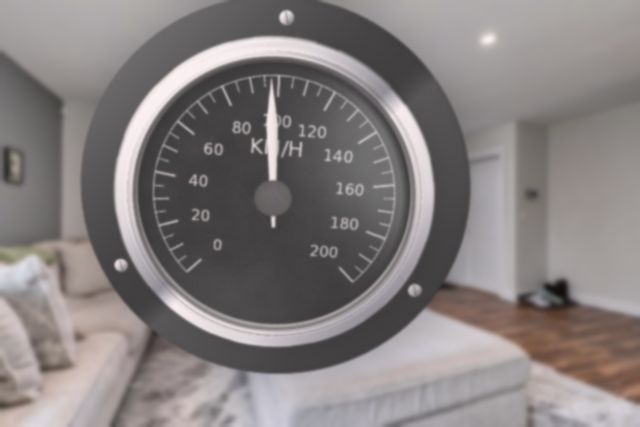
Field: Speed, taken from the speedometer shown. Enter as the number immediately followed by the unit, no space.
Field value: 97.5km/h
